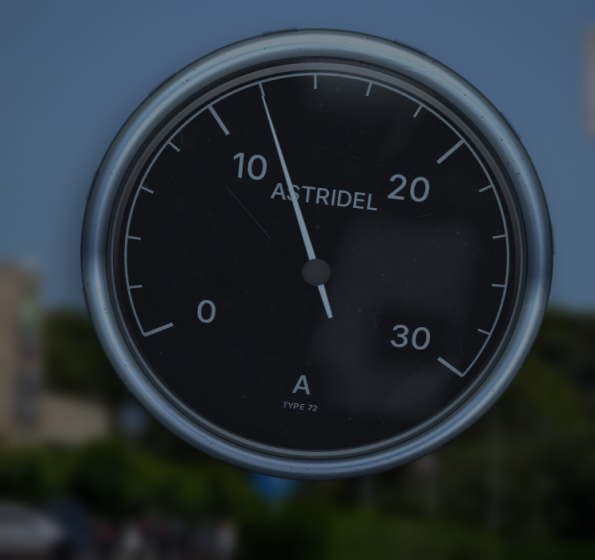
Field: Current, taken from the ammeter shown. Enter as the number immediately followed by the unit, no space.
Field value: 12A
